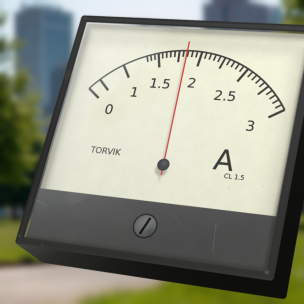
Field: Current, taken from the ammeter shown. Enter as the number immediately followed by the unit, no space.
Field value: 1.85A
